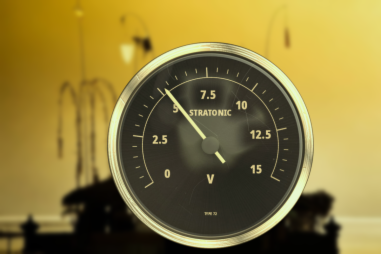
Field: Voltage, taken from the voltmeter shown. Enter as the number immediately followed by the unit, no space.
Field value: 5.25V
